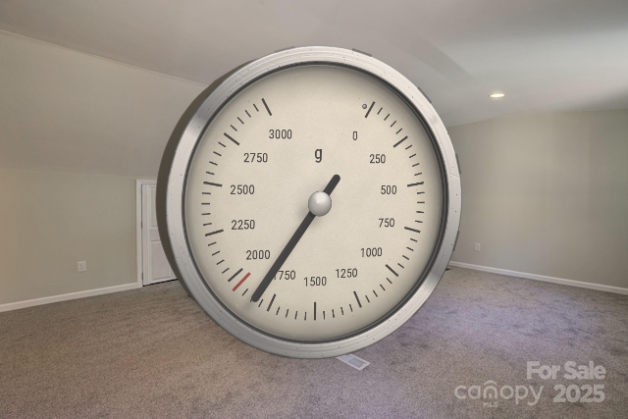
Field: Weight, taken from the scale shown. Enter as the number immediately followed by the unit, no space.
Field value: 1850g
